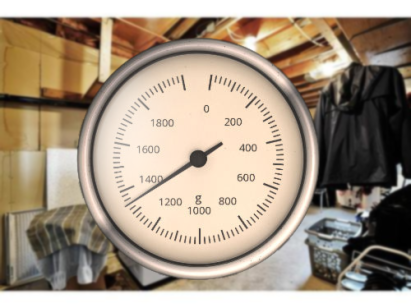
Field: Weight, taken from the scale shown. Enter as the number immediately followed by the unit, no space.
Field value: 1340g
